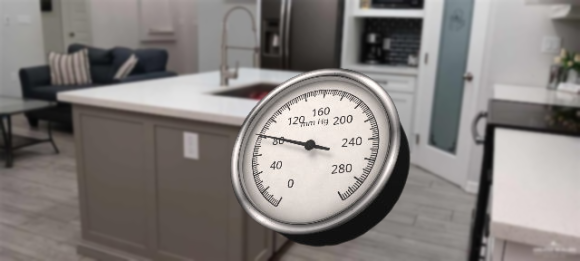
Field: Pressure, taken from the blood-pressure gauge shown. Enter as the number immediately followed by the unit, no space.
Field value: 80mmHg
